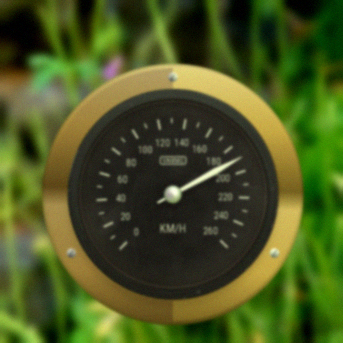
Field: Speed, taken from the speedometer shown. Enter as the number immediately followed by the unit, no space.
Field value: 190km/h
